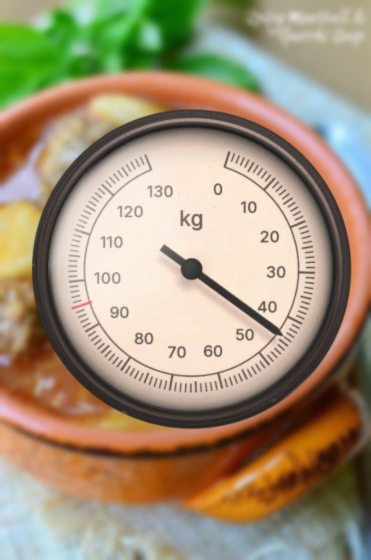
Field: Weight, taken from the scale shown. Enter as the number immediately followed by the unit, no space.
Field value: 44kg
